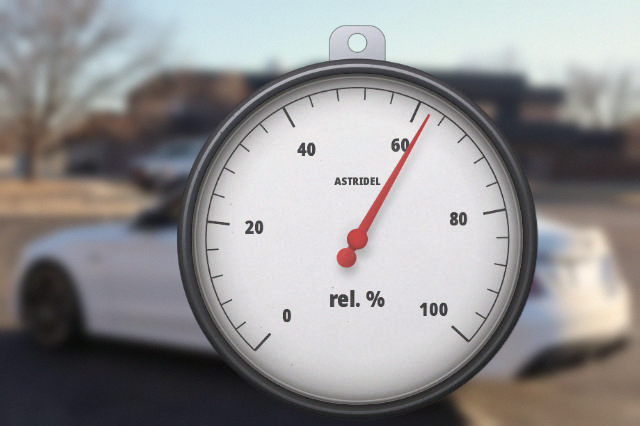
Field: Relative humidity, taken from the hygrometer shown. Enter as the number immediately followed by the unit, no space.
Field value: 62%
